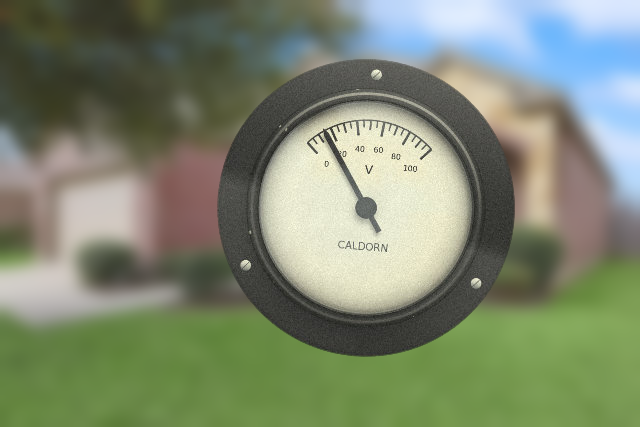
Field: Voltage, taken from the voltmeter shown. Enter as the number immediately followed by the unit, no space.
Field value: 15V
